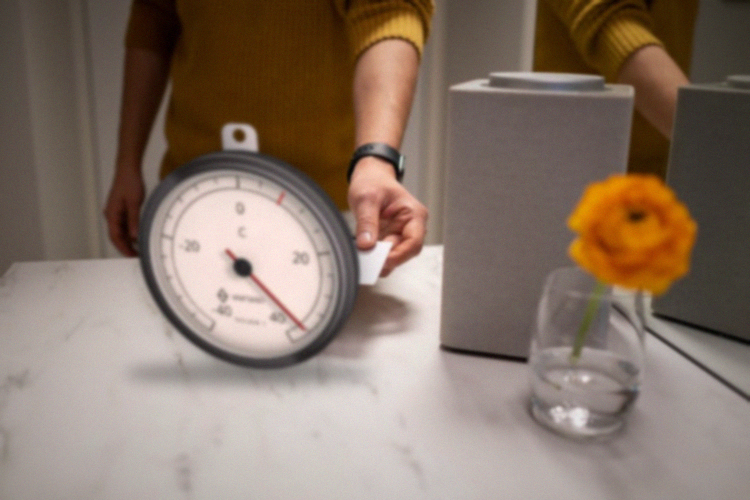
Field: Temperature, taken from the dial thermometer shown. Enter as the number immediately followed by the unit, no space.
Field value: 36°C
